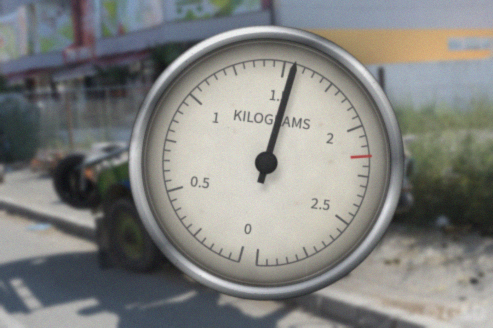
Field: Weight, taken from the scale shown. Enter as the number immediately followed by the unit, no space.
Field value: 1.55kg
